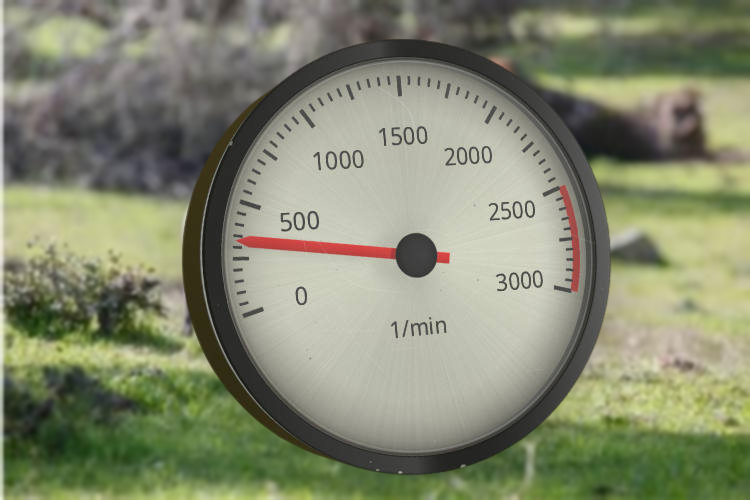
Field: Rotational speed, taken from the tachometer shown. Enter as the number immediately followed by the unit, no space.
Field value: 325rpm
